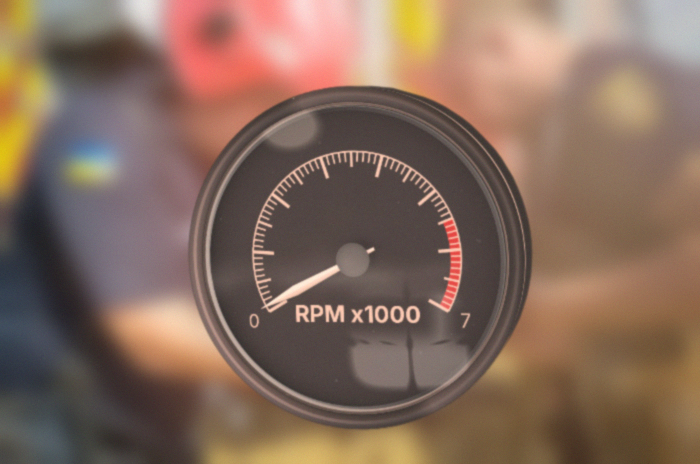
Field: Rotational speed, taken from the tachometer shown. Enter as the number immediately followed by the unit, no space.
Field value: 100rpm
